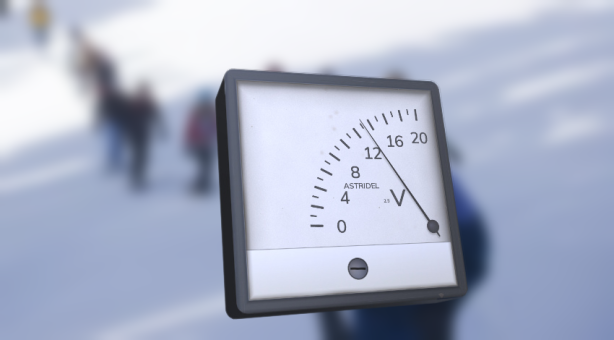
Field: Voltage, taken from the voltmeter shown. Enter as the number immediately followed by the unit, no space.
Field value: 13V
